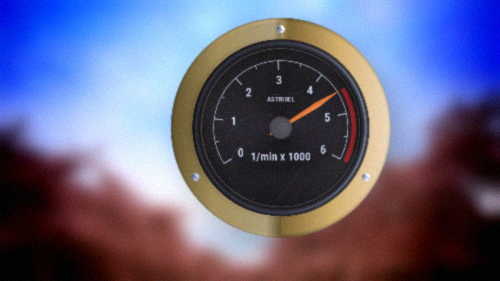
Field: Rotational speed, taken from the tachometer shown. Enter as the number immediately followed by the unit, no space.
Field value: 4500rpm
